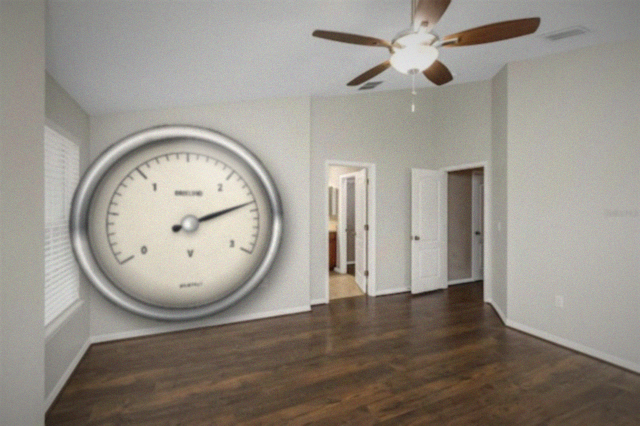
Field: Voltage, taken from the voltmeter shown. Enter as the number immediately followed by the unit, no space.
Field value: 2.4V
